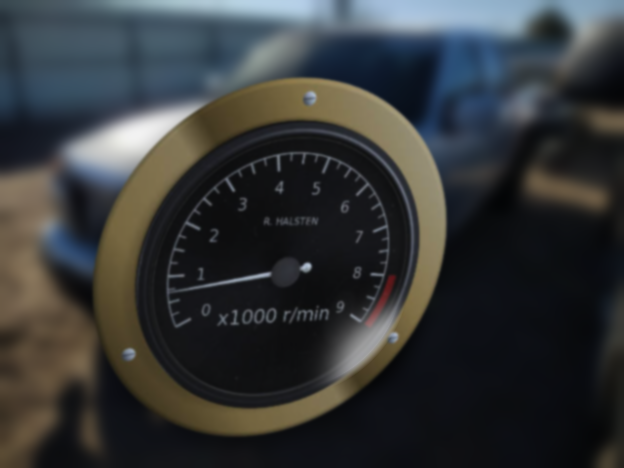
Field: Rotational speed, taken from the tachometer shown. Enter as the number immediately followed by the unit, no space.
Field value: 750rpm
